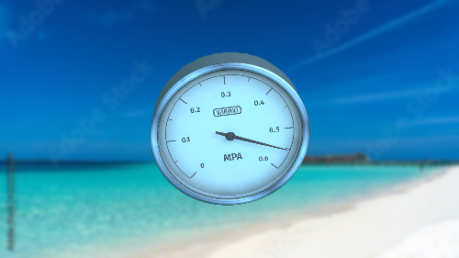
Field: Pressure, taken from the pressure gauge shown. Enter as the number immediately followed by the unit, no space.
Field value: 0.55MPa
